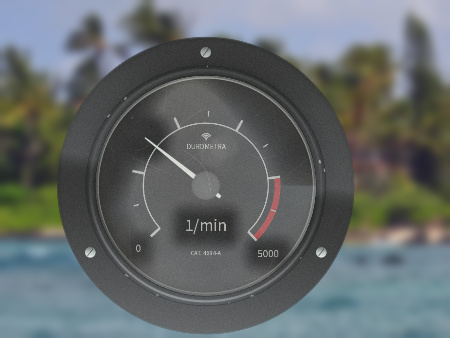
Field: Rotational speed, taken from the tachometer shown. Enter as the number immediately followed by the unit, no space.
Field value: 1500rpm
